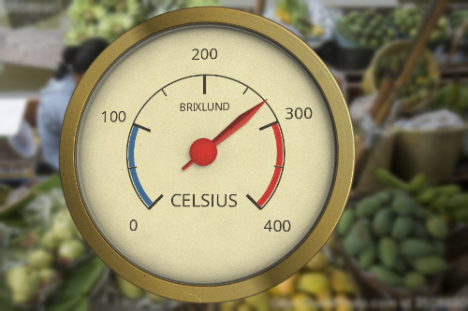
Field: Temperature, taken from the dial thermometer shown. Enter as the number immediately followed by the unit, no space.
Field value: 275°C
